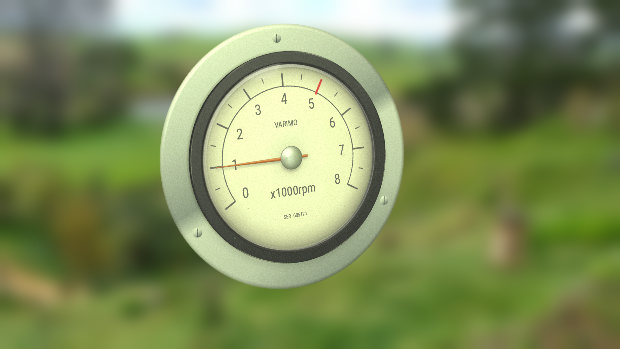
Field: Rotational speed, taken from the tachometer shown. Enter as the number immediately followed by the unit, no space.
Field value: 1000rpm
